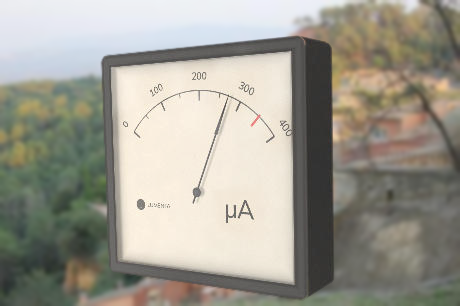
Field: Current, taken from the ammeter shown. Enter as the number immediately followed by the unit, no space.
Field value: 275µA
